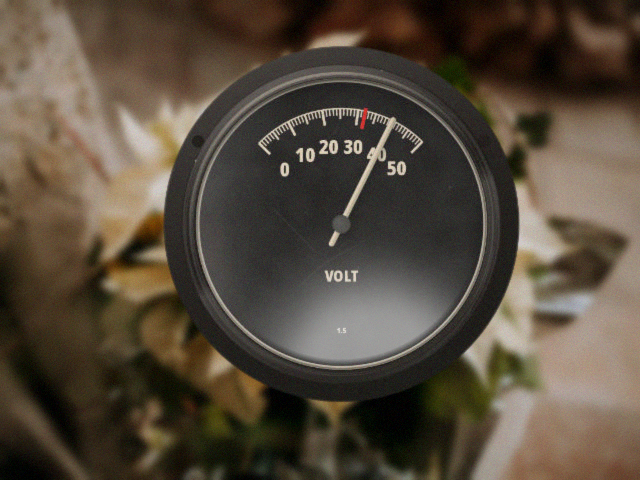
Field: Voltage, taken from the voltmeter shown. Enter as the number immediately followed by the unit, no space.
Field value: 40V
